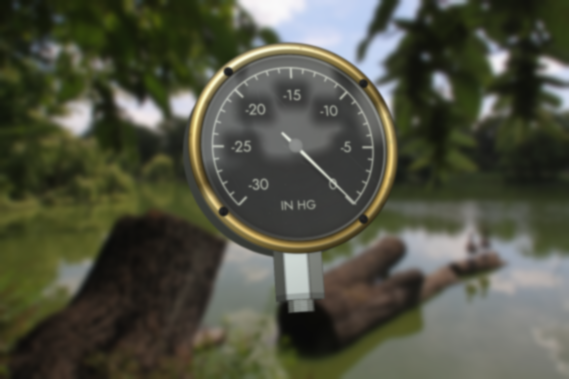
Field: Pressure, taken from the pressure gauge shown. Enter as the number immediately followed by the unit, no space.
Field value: 0inHg
